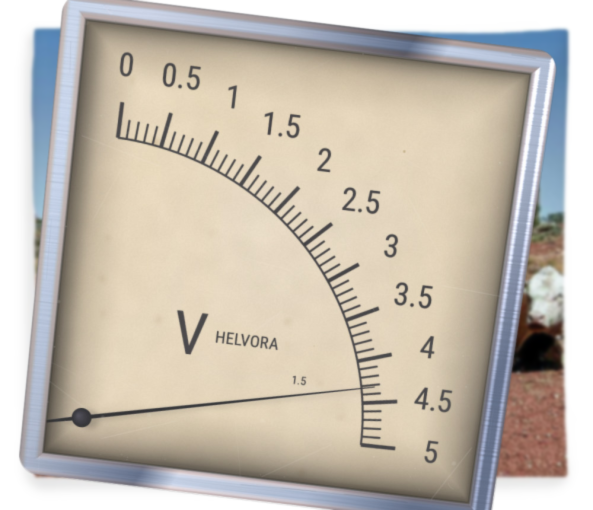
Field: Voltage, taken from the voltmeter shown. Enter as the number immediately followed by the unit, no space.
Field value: 4.3V
